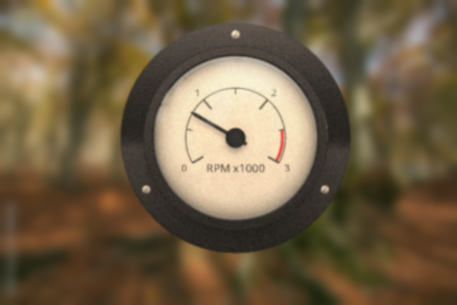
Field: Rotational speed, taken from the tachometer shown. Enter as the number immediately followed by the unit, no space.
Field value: 750rpm
